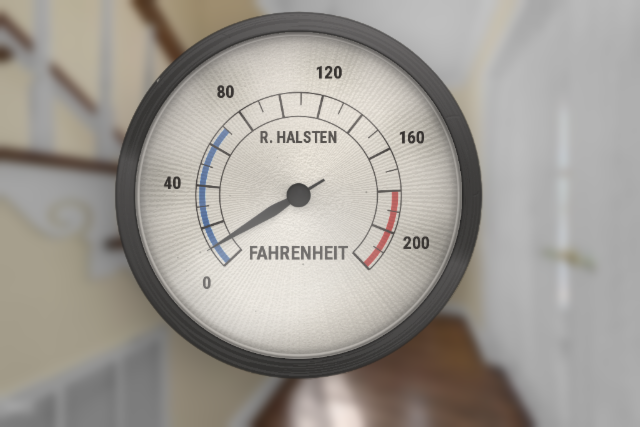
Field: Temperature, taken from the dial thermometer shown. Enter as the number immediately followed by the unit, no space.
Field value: 10°F
